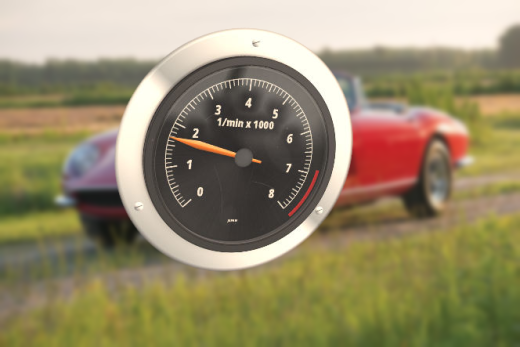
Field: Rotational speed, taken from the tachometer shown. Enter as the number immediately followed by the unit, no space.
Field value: 1700rpm
